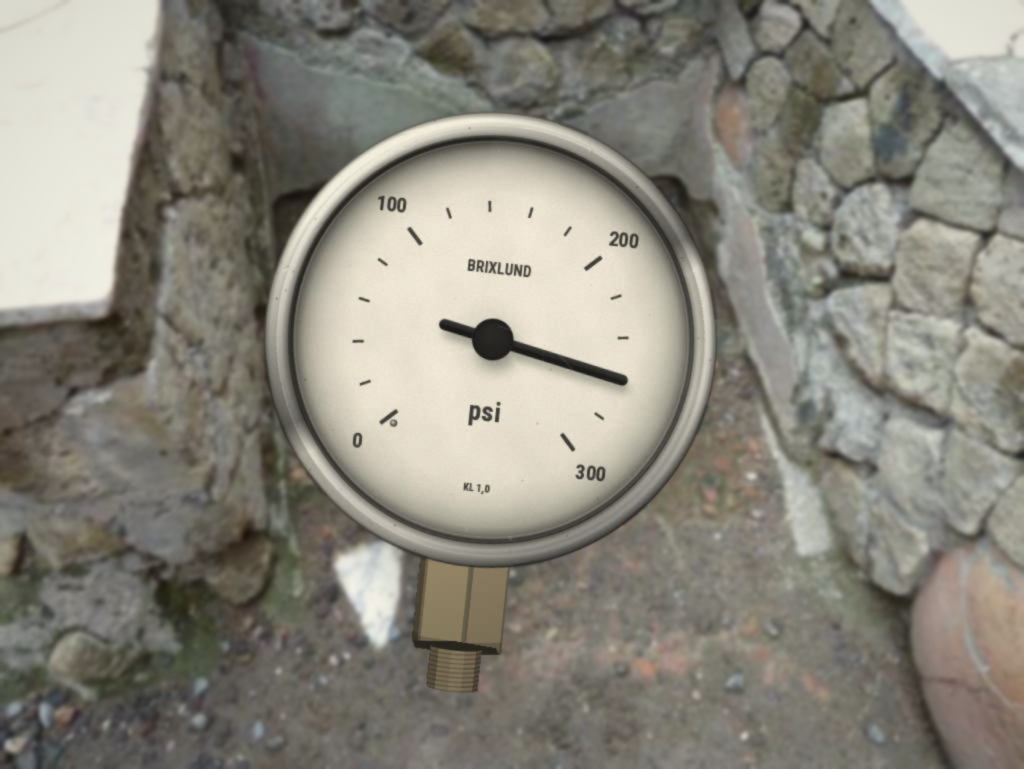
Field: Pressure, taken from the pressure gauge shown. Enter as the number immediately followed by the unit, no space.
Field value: 260psi
